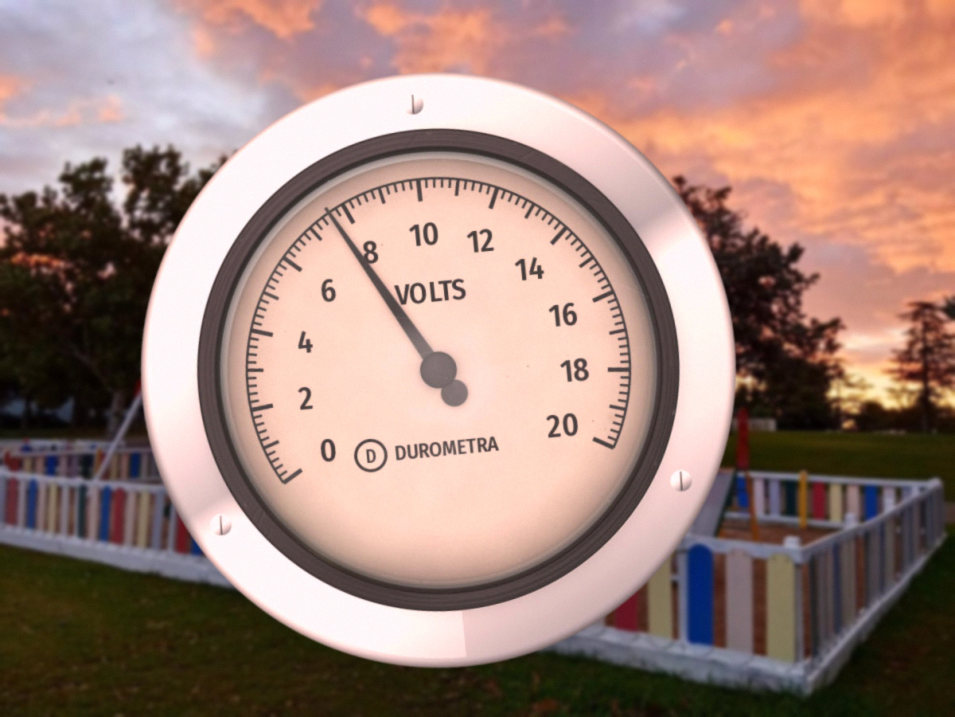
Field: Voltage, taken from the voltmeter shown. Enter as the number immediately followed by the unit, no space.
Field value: 7.6V
